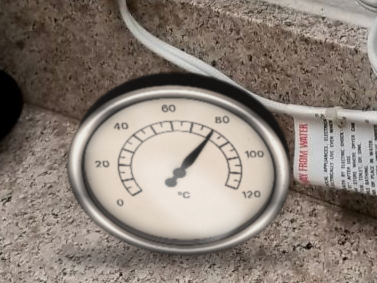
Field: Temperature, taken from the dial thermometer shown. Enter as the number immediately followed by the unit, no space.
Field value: 80°C
